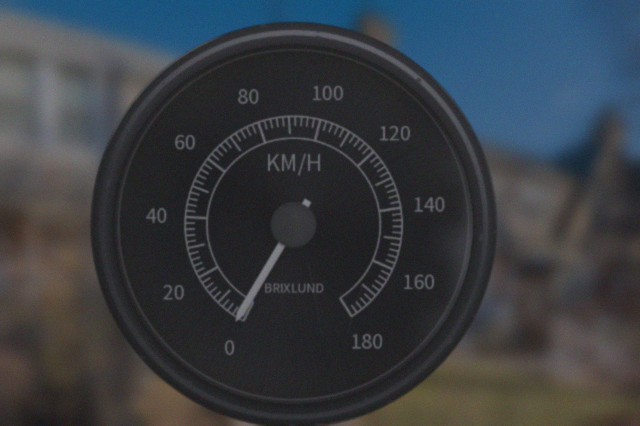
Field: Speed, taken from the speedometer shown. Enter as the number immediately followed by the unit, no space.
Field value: 2km/h
